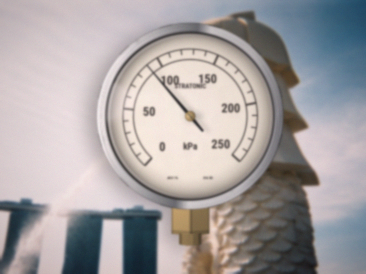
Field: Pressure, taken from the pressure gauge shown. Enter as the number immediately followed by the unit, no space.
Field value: 90kPa
